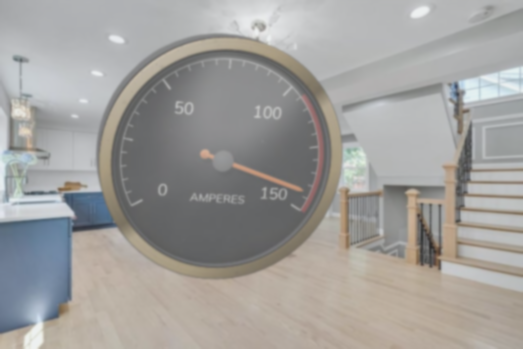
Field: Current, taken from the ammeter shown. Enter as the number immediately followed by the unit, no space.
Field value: 142.5A
